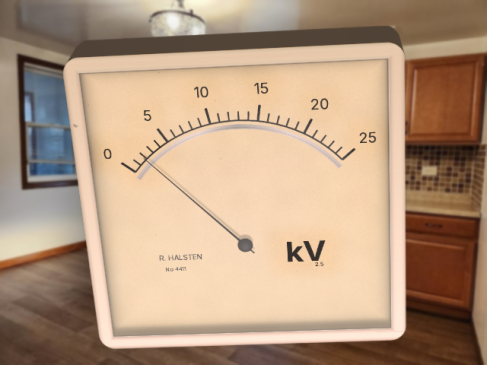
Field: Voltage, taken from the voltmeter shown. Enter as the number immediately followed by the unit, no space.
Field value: 2kV
